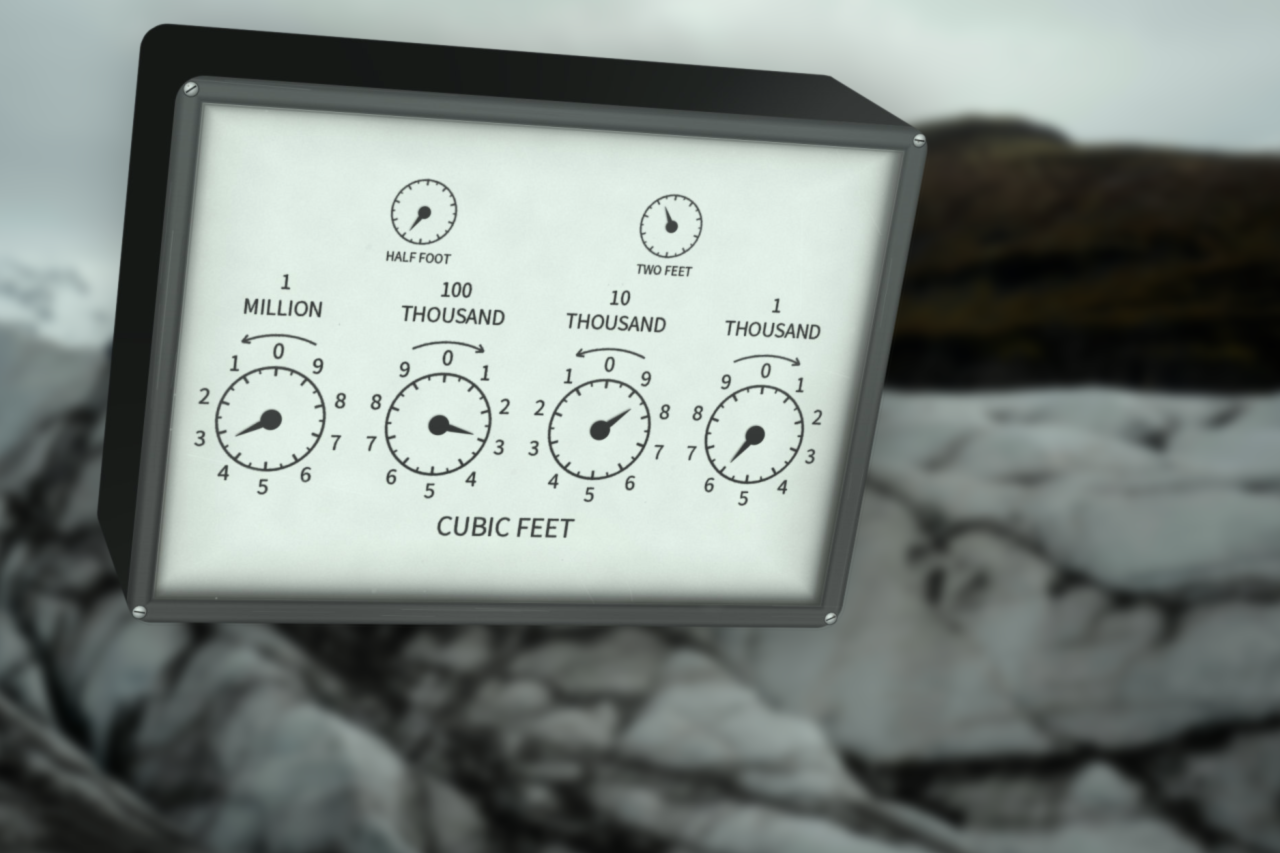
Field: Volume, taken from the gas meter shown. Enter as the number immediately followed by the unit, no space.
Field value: 328600ft³
